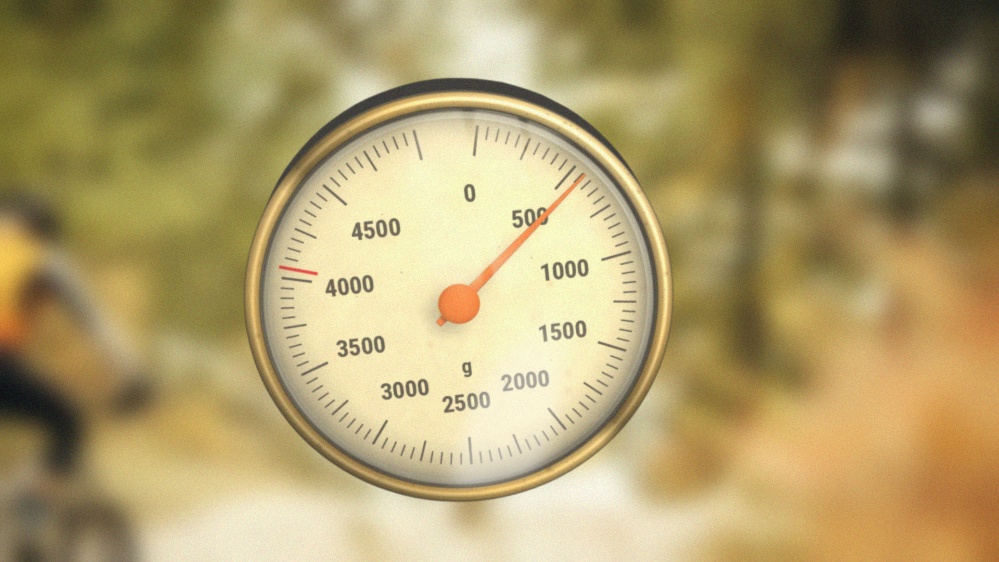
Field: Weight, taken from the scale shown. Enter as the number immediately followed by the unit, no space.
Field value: 550g
